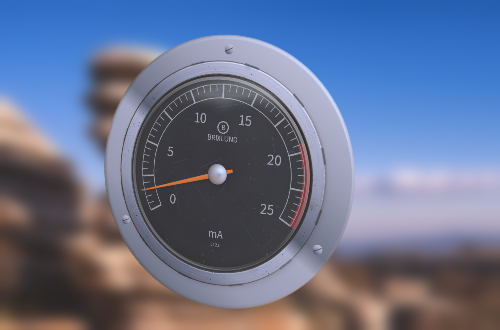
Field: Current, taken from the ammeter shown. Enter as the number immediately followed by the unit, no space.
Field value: 1.5mA
